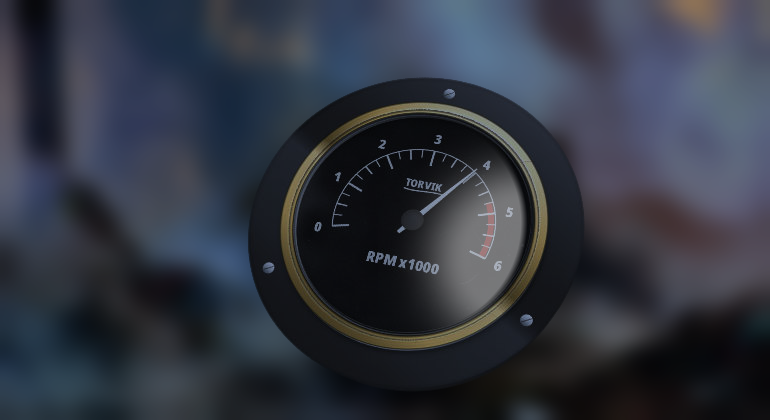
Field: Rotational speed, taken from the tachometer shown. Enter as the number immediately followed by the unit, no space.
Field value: 4000rpm
